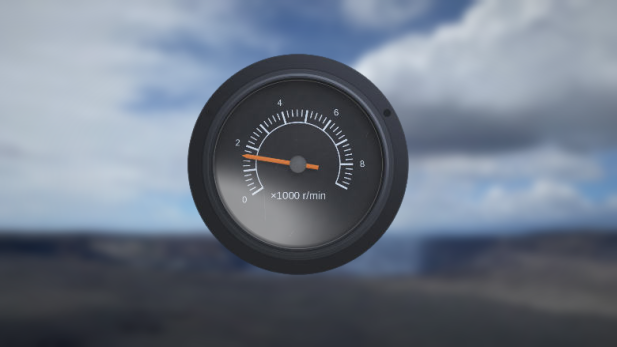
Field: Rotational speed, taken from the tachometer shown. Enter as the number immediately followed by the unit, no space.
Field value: 1600rpm
